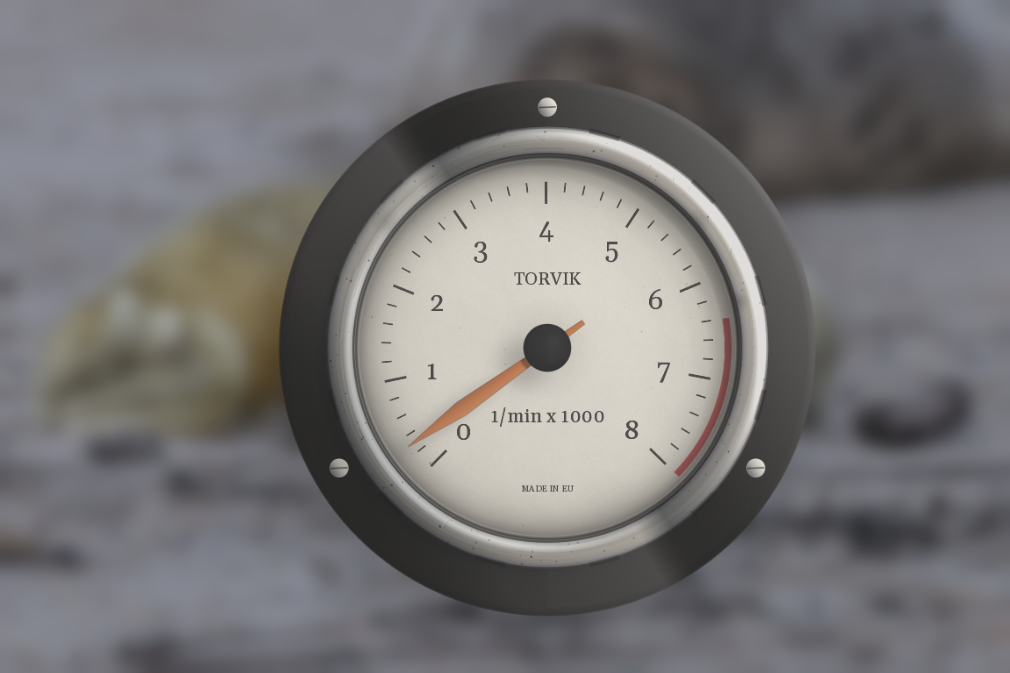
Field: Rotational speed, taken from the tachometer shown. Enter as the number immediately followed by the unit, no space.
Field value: 300rpm
